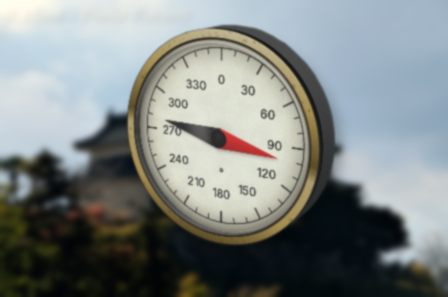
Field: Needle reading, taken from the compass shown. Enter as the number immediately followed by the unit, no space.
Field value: 100°
